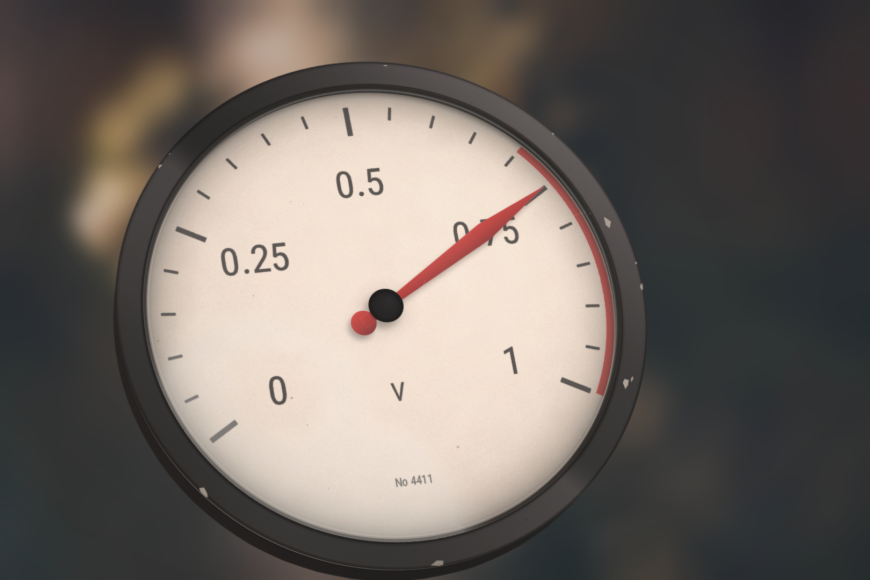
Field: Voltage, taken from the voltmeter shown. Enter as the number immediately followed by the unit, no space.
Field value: 0.75V
